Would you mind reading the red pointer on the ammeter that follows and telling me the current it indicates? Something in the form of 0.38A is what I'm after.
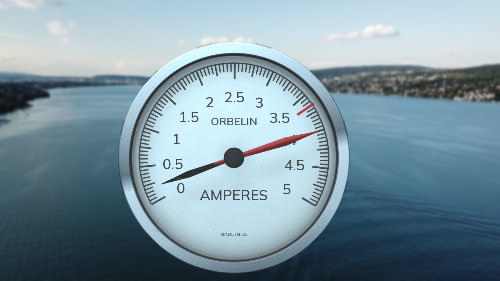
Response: 4A
